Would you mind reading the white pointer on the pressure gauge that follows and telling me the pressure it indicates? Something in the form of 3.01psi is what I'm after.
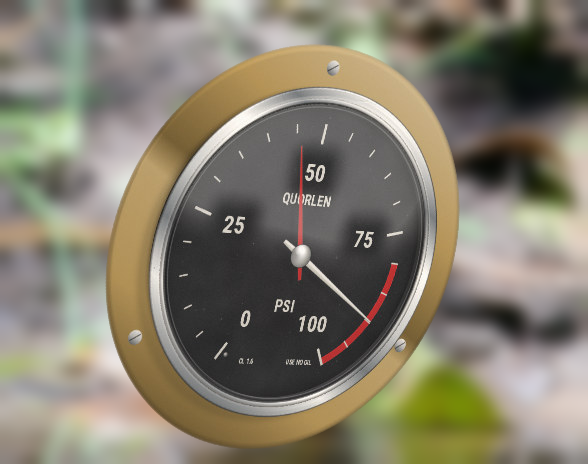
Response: 90psi
